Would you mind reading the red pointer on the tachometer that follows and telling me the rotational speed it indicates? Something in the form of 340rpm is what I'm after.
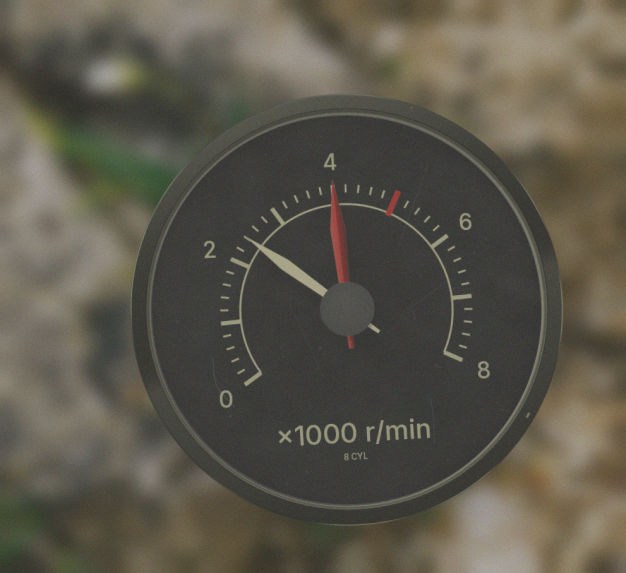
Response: 4000rpm
